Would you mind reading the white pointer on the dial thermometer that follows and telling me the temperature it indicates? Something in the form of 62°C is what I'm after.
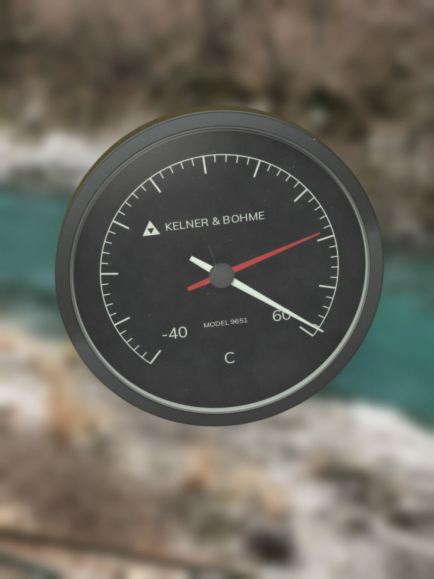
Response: 58°C
